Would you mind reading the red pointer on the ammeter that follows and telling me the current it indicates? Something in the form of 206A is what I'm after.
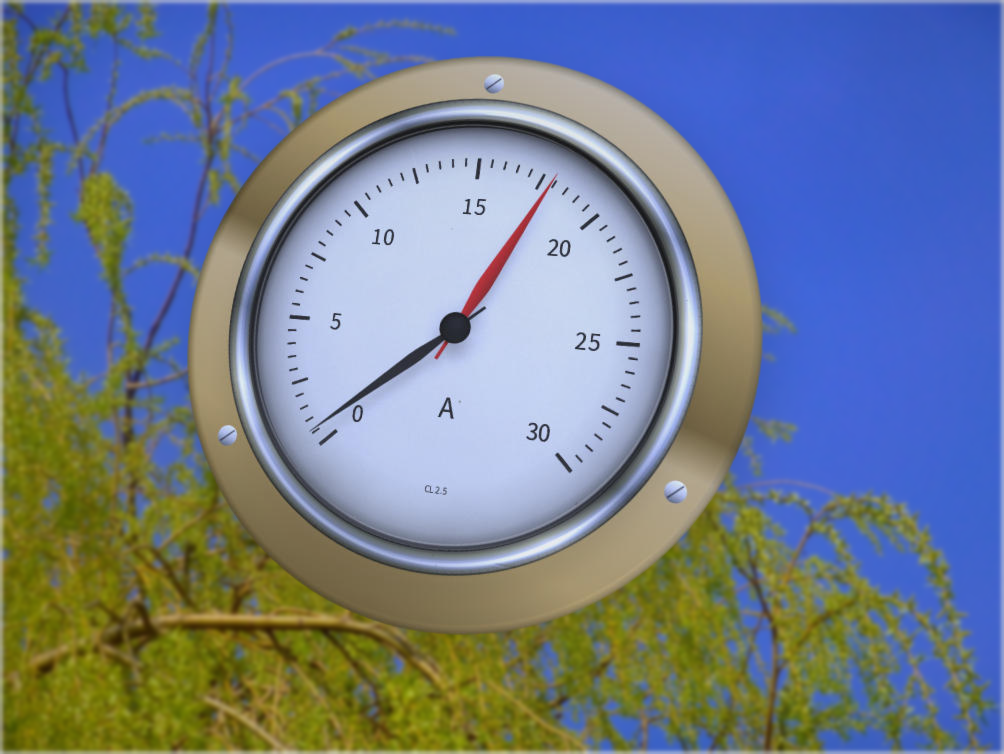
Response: 18A
